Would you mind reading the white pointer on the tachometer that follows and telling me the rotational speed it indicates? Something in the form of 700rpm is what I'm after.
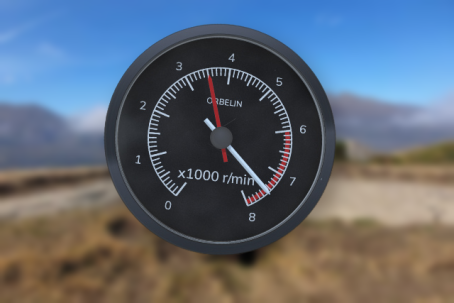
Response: 7500rpm
